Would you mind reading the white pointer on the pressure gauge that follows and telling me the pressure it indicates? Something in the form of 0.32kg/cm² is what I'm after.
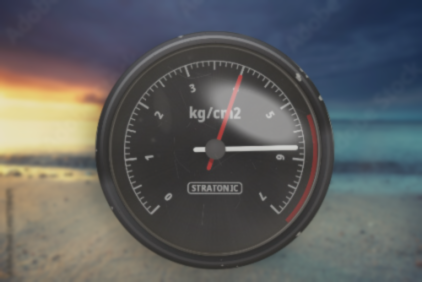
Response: 5.8kg/cm²
